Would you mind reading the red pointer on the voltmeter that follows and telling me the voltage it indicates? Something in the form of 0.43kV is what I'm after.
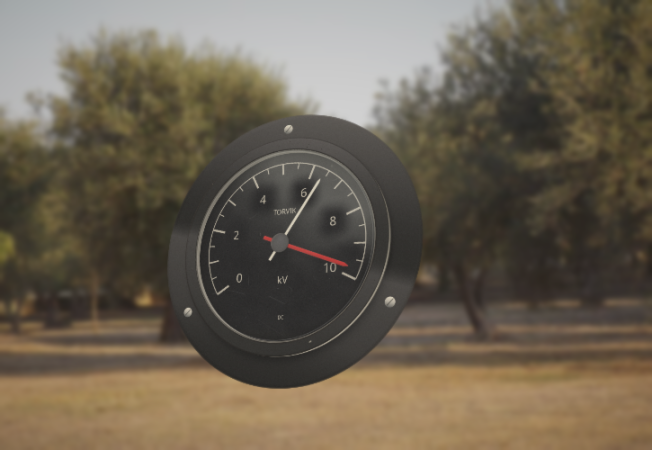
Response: 9.75kV
